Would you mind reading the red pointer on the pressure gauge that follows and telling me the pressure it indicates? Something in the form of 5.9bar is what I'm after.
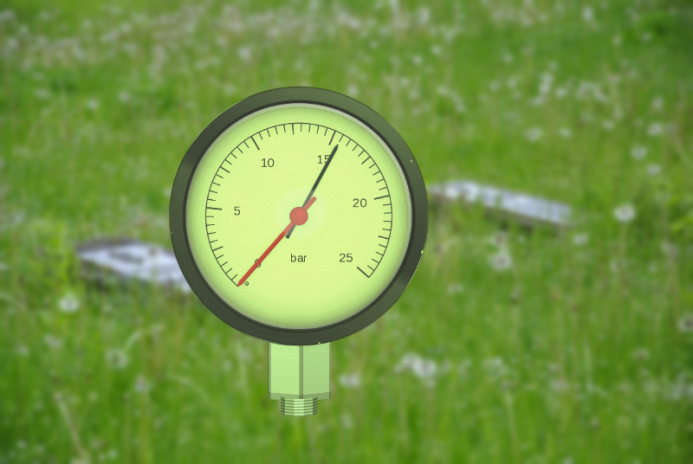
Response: 0bar
